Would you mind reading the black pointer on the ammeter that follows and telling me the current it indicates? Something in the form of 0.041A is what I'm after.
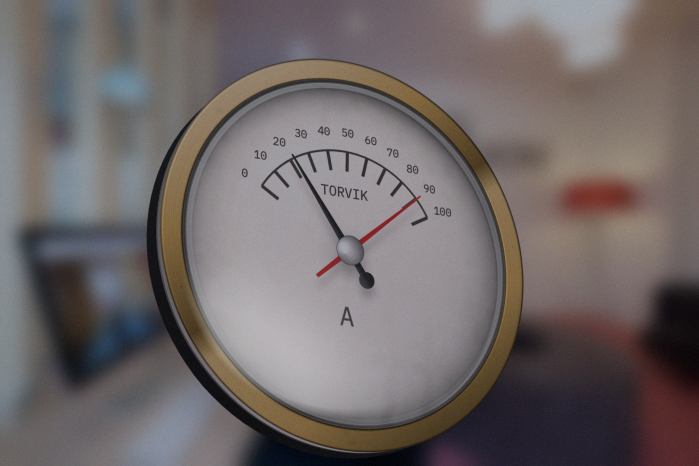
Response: 20A
